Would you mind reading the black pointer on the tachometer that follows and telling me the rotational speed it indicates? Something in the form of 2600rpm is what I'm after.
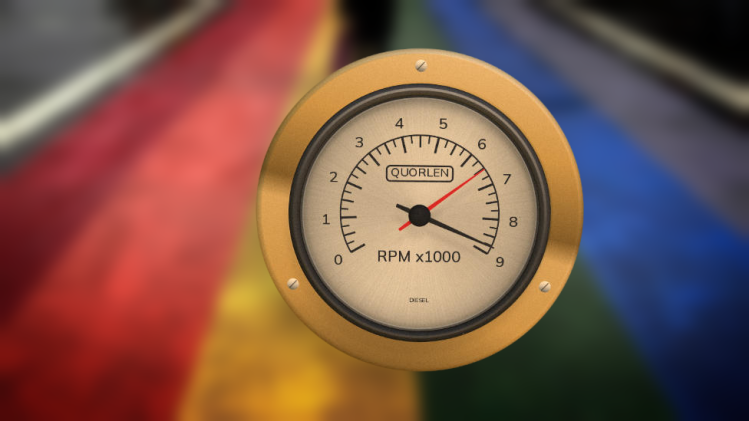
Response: 8750rpm
